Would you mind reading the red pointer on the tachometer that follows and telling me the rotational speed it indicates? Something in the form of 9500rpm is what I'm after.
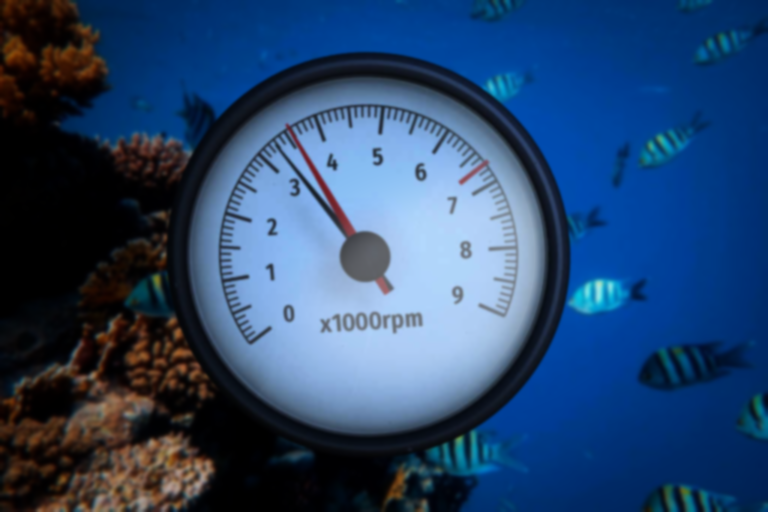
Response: 3600rpm
